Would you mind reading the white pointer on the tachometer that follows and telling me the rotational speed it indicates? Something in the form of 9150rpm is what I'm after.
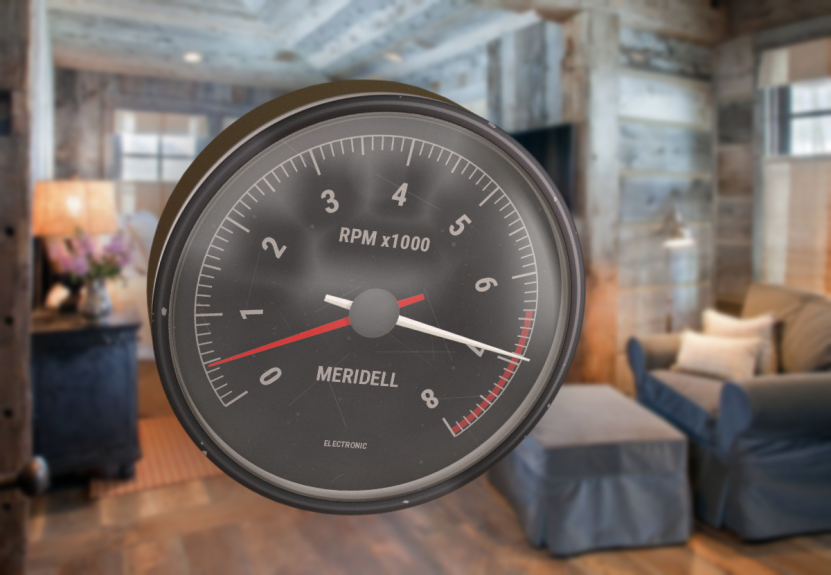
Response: 6900rpm
